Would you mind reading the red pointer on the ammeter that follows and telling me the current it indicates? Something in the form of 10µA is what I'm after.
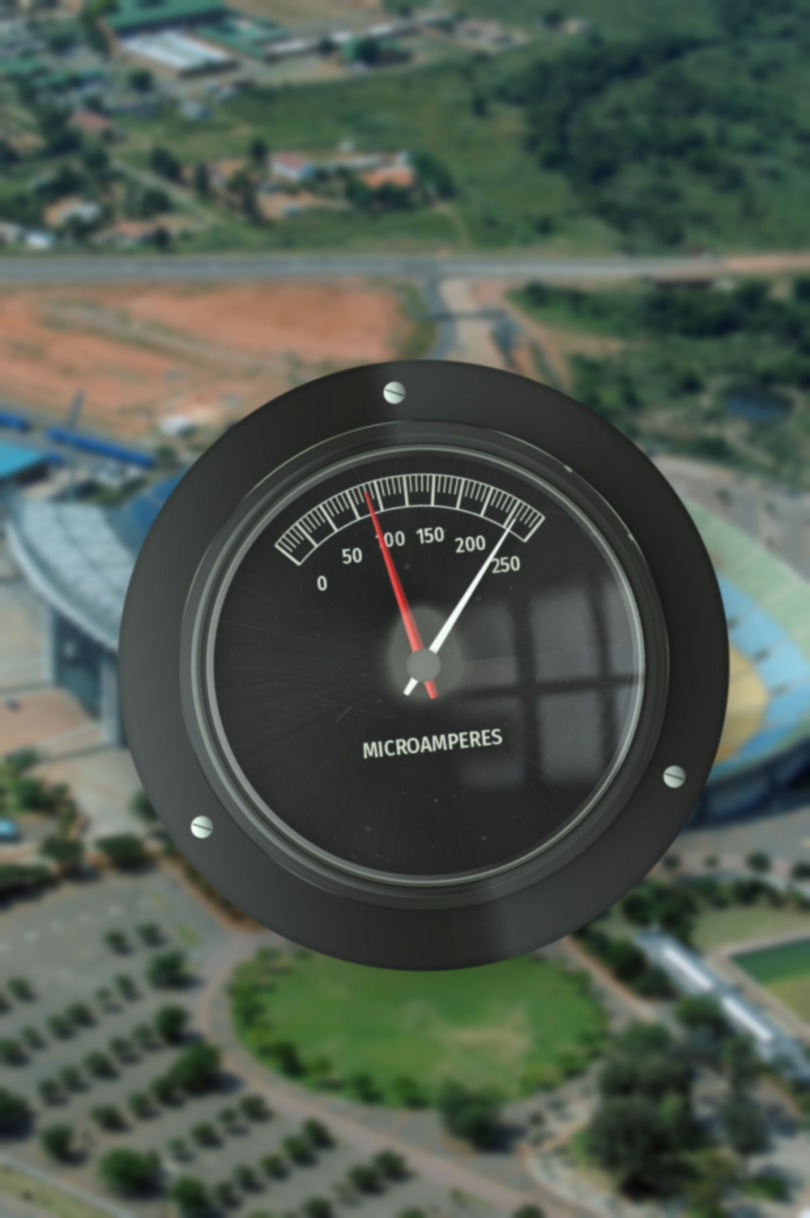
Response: 90µA
